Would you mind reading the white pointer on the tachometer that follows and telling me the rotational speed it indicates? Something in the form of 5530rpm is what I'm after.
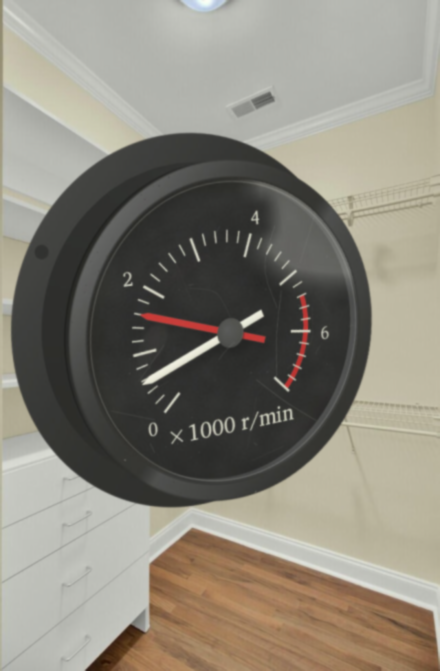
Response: 600rpm
